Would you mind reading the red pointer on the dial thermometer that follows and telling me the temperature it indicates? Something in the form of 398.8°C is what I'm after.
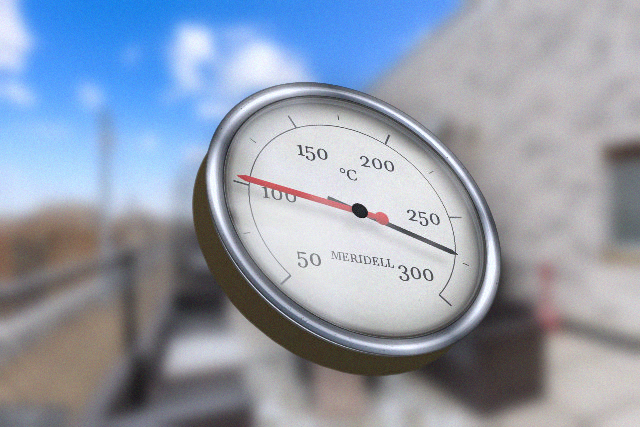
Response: 100°C
